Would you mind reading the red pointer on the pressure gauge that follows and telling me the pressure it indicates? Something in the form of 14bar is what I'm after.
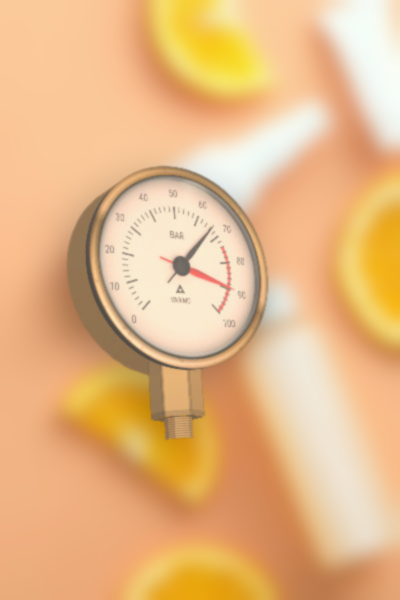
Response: 90bar
